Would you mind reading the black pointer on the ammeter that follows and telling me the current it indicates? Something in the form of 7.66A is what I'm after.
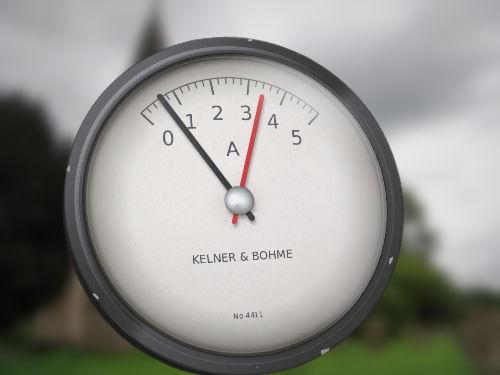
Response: 0.6A
